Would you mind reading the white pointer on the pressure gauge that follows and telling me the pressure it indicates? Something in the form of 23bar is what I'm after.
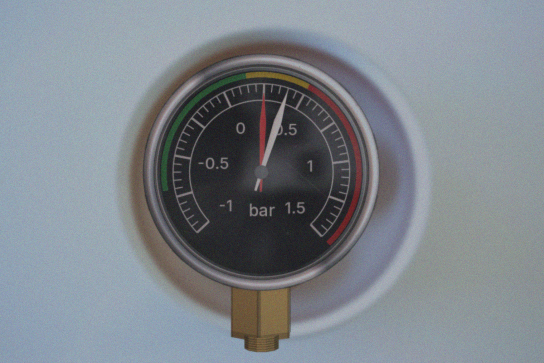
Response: 0.4bar
